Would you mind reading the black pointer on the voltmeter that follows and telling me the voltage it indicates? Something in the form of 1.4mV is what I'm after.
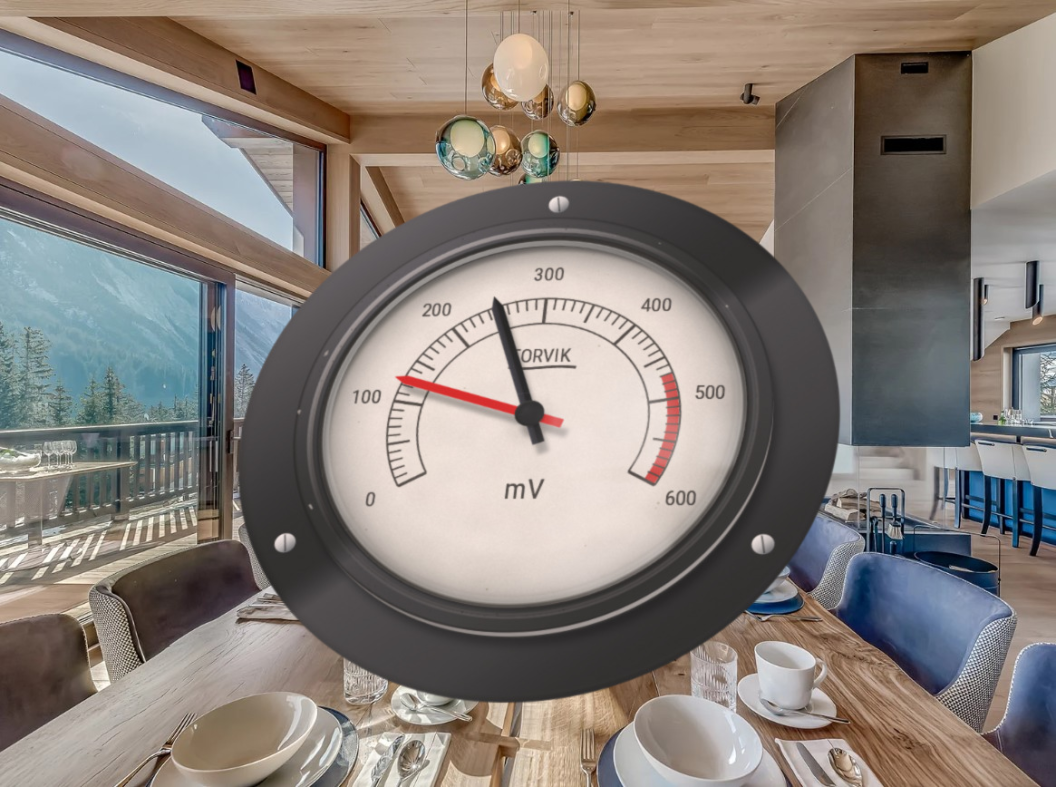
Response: 250mV
